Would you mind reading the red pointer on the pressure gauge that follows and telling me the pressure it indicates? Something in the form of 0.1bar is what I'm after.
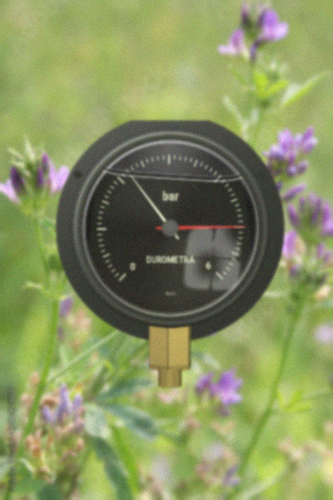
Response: 5bar
